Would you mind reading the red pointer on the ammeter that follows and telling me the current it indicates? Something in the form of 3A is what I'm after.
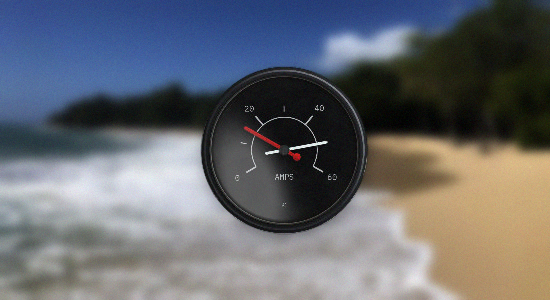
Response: 15A
